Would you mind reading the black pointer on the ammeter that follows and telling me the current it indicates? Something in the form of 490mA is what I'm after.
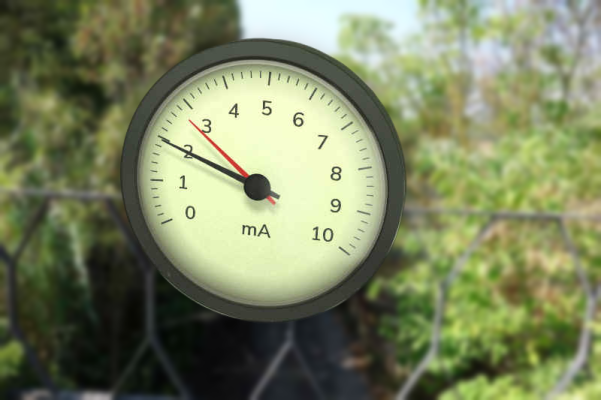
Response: 2mA
